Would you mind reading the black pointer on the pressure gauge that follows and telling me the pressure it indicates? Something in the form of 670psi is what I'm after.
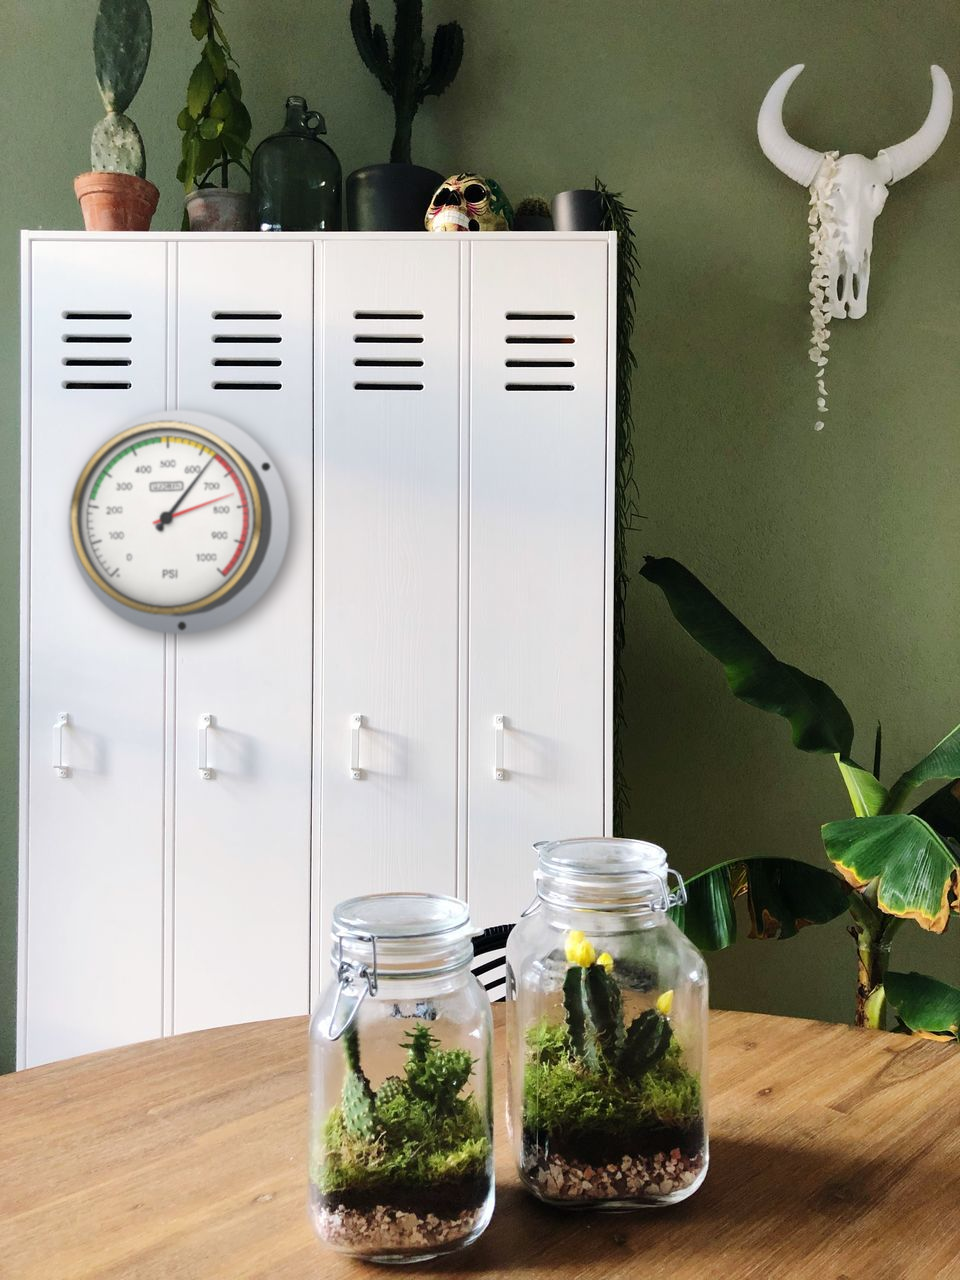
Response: 640psi
